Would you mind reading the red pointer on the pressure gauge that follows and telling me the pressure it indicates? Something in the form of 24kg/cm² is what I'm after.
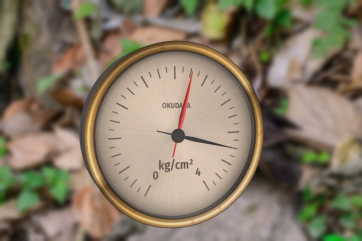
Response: 2.2kg/cm²
